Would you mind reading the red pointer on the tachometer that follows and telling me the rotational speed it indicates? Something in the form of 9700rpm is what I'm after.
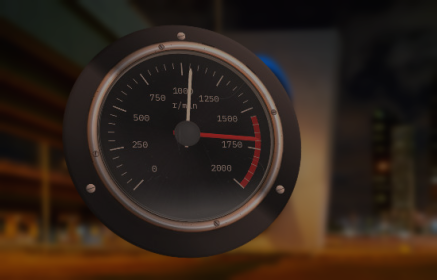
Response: 1700rpm
